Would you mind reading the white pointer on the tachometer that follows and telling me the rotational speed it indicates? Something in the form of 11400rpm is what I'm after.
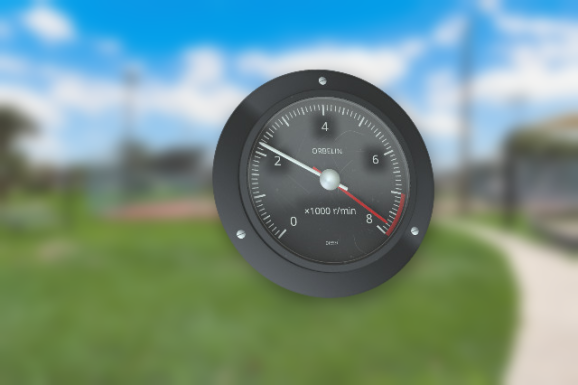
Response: 2200rpm
